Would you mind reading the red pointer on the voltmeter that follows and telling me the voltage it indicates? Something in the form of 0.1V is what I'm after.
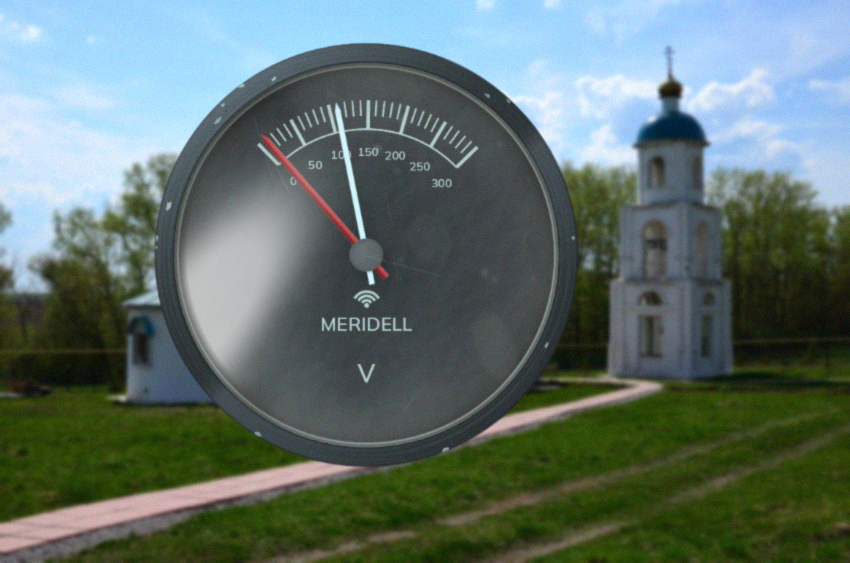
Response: 10V
